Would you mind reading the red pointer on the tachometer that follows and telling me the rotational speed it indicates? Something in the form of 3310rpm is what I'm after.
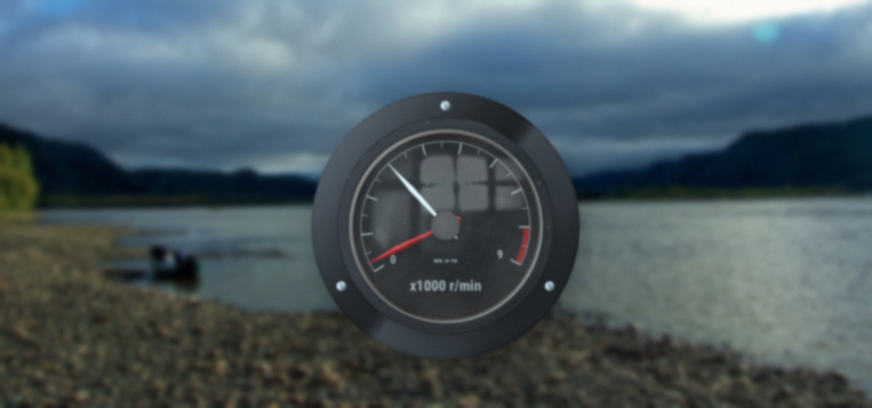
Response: 250rpm
